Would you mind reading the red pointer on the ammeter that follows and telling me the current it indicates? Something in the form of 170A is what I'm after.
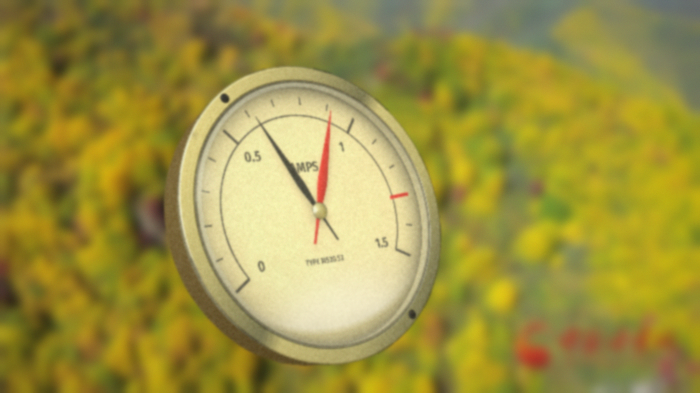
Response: 0.9A
